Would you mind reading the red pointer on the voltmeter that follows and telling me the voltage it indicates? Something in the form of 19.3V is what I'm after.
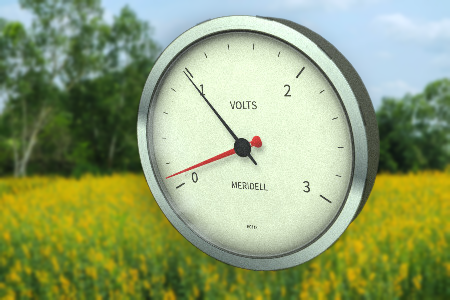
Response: 0.1V
